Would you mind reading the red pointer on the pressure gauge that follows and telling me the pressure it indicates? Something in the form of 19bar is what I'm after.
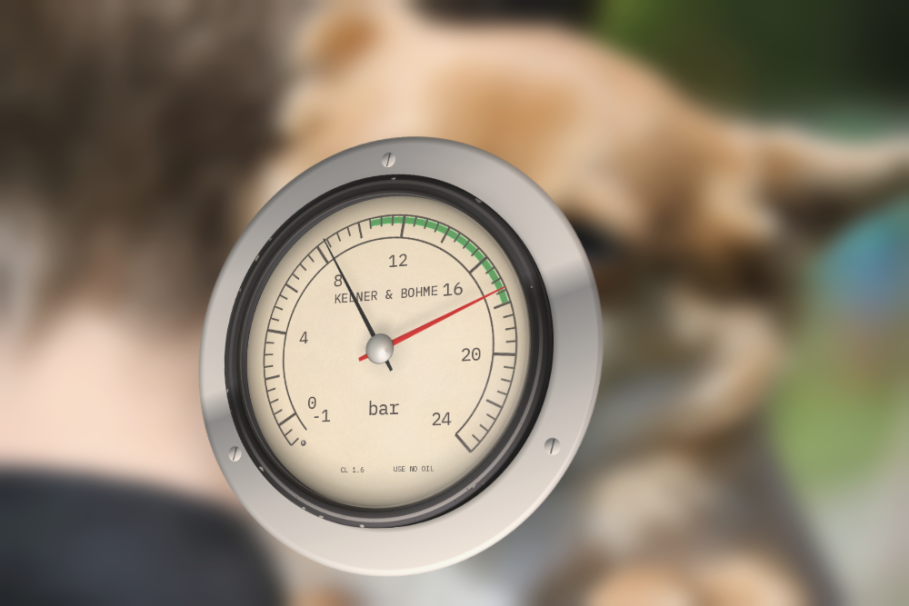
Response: 17.5bar
